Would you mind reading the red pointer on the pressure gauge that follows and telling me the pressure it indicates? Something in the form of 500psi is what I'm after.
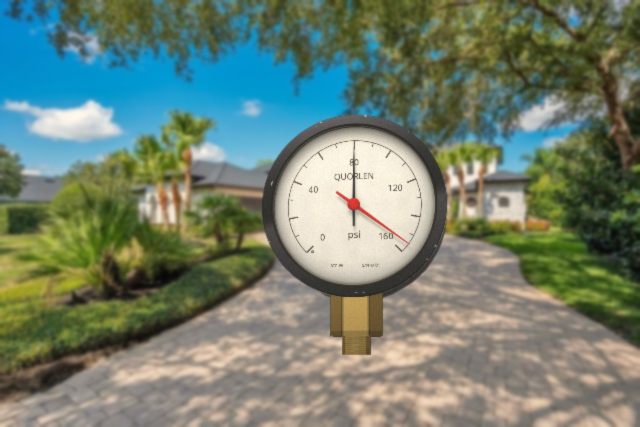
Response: 155psi
